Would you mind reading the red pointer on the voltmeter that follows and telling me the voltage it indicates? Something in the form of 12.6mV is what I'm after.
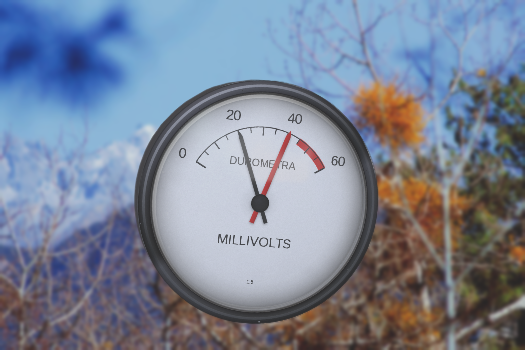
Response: 40mV
